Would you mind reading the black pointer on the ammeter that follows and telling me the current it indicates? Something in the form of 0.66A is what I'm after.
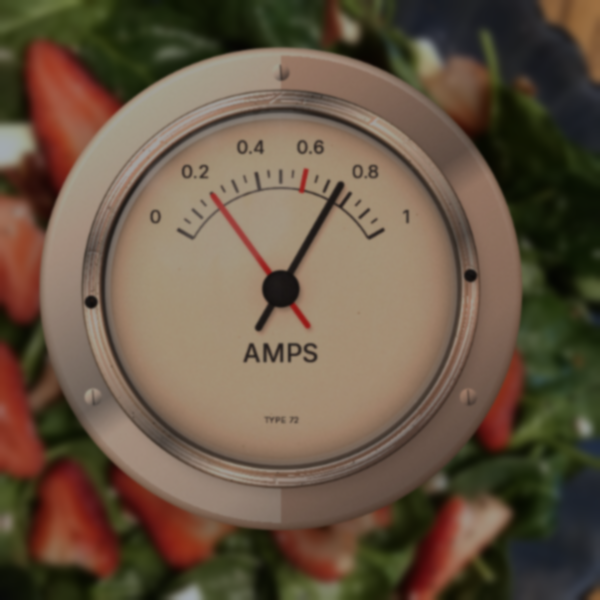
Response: 0.75A
